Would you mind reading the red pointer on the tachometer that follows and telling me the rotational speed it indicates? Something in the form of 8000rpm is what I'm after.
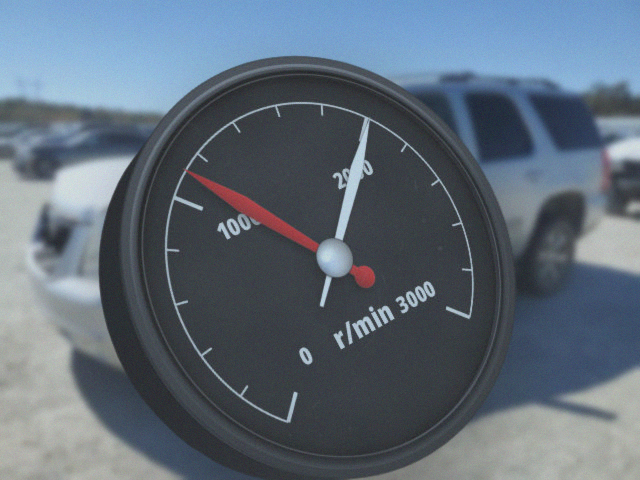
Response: 1100rpm
